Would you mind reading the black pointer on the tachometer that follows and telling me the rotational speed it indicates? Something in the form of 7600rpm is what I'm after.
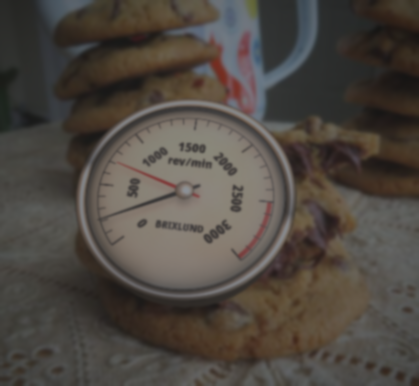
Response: 200rpm
